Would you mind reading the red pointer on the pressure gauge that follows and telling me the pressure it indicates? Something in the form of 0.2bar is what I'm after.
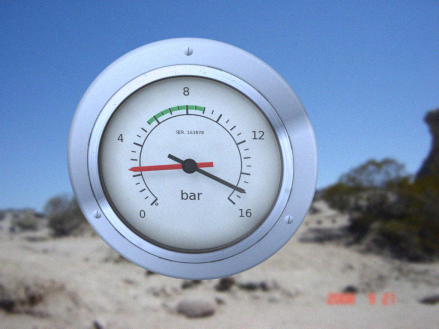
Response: 2.5bar
